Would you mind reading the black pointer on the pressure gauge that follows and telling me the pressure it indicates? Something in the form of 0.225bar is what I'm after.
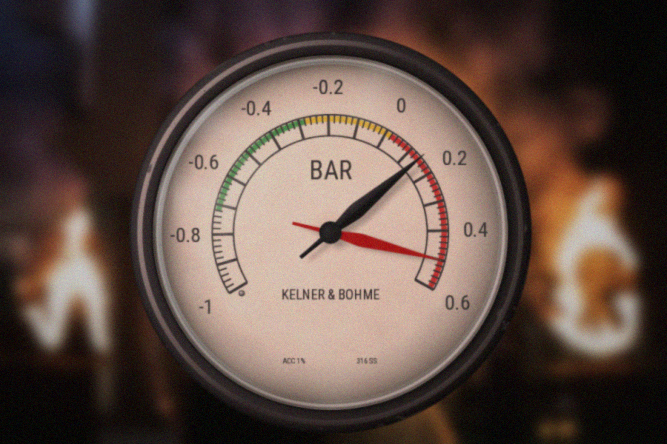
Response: 0.14bar
